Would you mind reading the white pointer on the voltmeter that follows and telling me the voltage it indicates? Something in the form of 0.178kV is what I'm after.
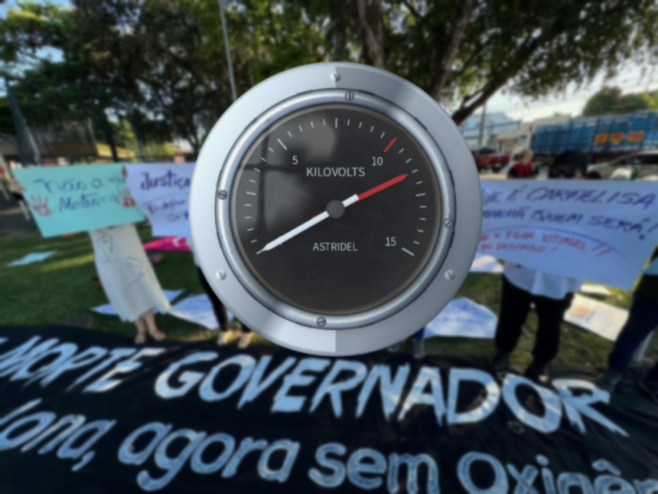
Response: 0kV
